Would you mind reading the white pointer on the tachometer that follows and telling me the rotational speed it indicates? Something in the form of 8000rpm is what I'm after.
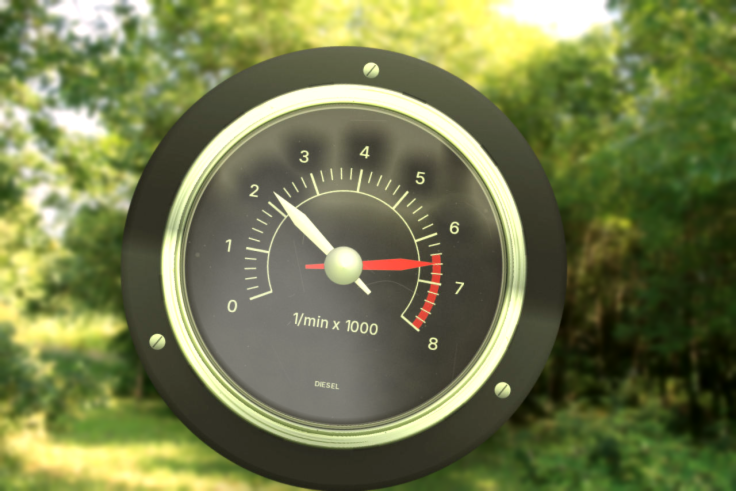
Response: 2200rpm
